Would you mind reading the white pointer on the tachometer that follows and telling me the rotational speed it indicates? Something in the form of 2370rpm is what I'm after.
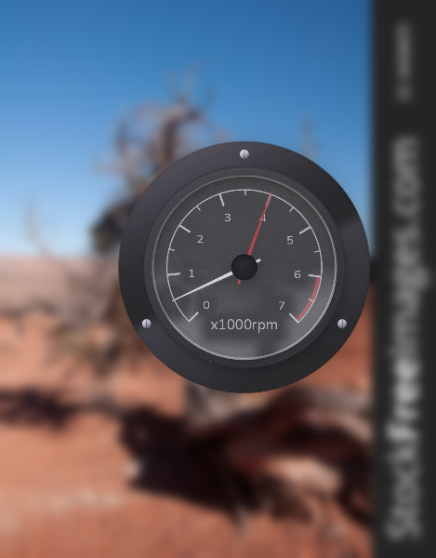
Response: 500rpm
